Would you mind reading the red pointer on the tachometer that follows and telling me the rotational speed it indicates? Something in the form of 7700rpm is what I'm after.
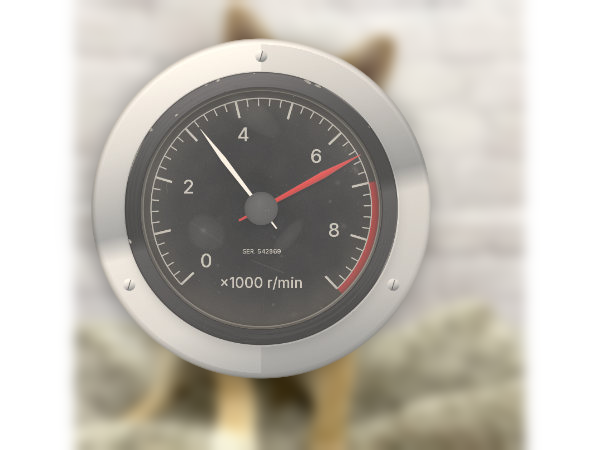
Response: 6500rpm
